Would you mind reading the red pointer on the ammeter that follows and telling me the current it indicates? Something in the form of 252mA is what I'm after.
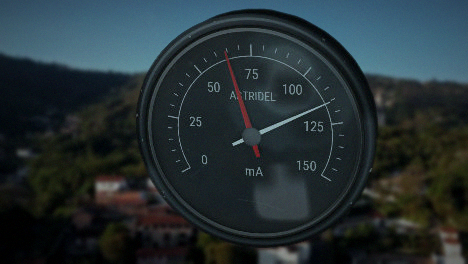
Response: 65mA
